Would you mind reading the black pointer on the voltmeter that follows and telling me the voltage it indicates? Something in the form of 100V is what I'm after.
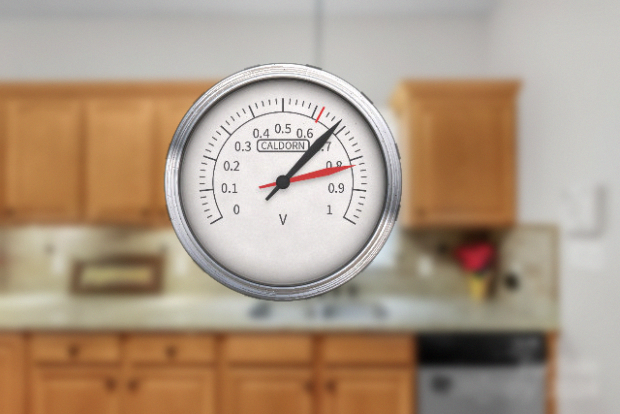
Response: 0.68V
